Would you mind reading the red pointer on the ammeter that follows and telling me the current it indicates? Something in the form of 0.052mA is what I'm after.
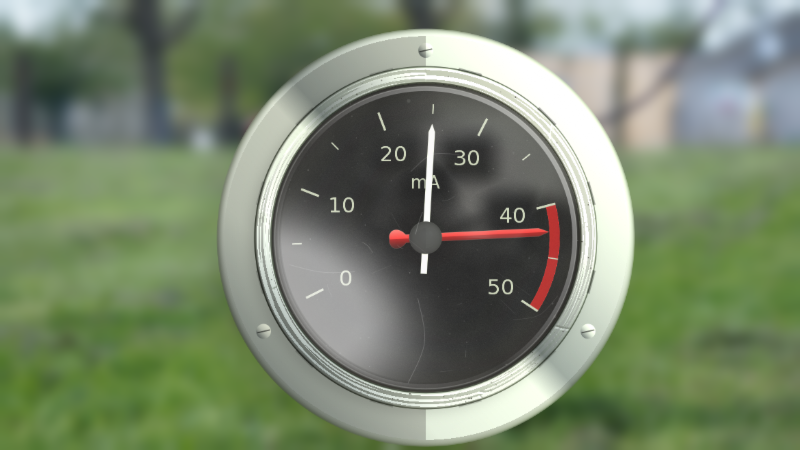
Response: 42.5mA
